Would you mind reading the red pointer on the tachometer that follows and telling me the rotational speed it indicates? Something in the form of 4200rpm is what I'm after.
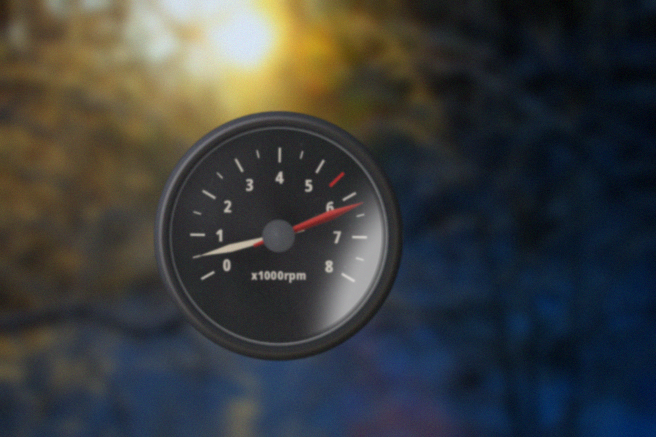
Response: 6250rpm
